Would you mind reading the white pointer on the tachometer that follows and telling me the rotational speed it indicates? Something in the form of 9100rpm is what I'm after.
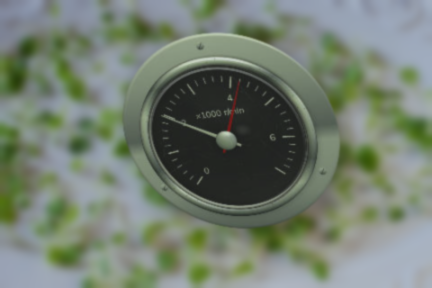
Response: 2000rpm
